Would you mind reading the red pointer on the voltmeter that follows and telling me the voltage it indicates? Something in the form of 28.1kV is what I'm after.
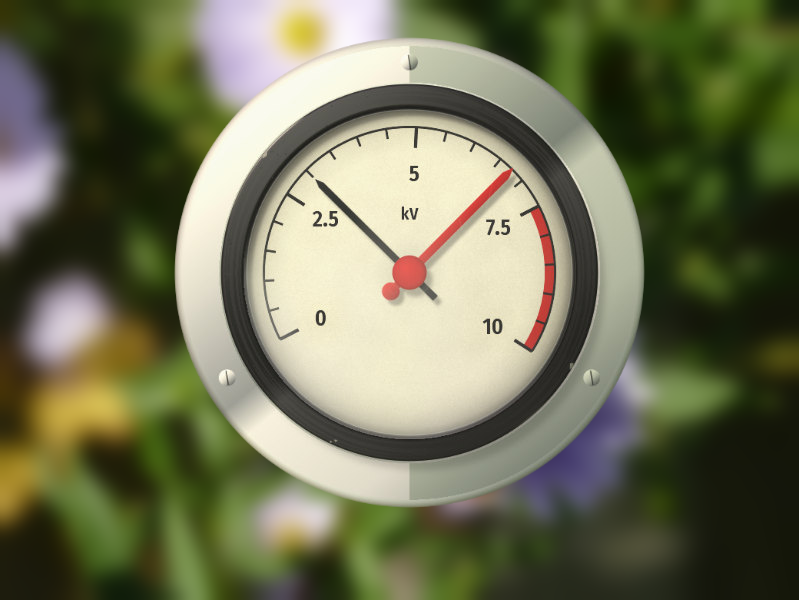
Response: 6.75kV
